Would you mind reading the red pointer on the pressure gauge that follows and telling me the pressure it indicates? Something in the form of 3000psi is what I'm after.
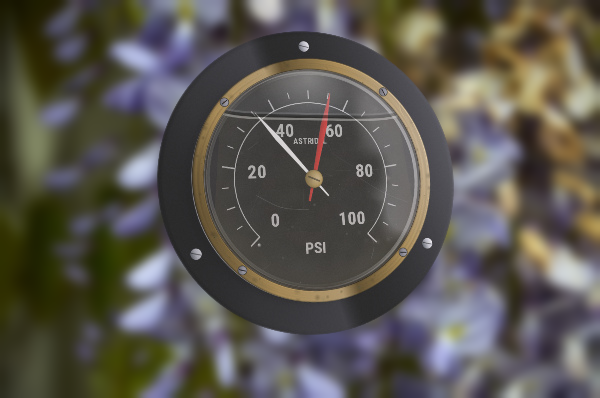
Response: 55psi
